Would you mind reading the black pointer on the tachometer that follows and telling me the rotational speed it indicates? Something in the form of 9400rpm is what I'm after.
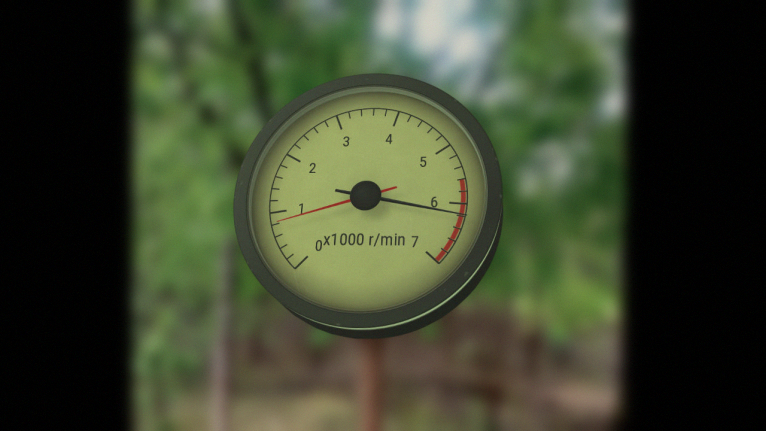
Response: 6200rpm
